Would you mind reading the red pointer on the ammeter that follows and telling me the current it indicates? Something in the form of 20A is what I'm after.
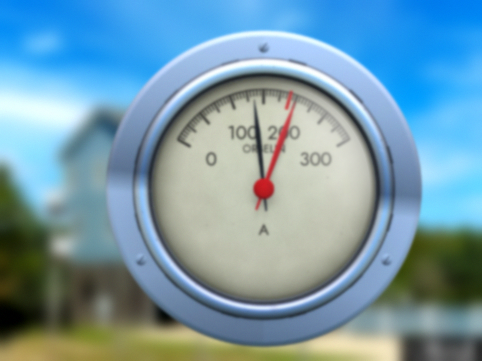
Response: 200A
